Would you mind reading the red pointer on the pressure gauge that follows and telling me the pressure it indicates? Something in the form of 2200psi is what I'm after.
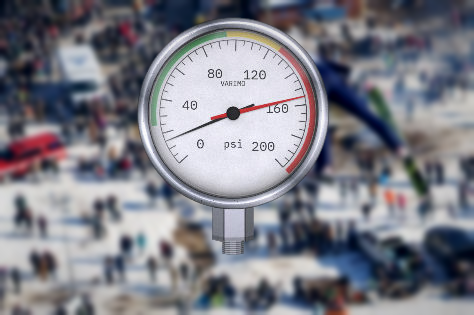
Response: 155psi
